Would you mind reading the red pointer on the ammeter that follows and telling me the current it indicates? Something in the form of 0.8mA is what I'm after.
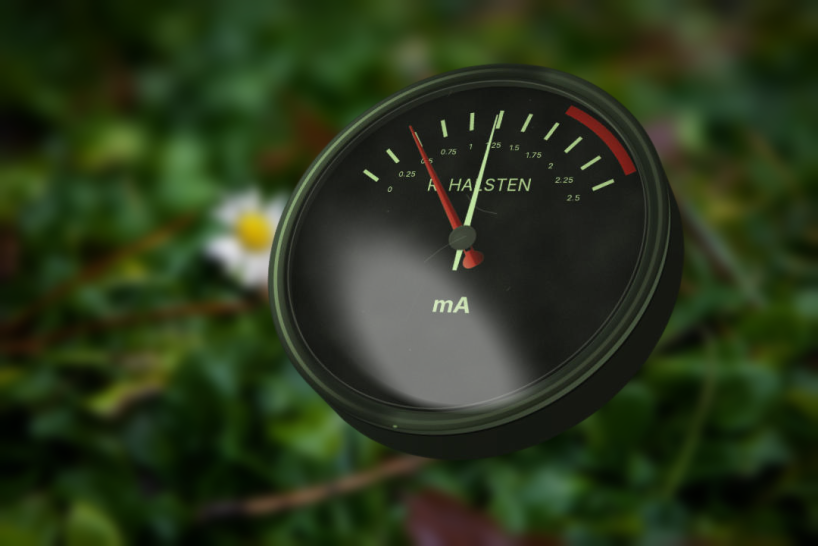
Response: 0.5mA
